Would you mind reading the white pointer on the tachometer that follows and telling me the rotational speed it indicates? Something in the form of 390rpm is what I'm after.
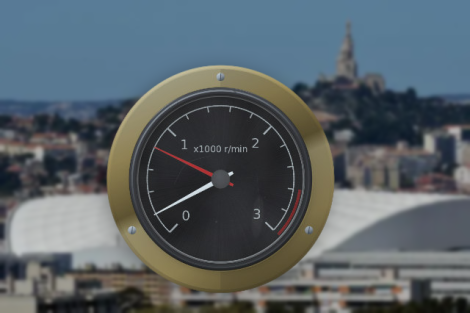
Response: 200rpm
